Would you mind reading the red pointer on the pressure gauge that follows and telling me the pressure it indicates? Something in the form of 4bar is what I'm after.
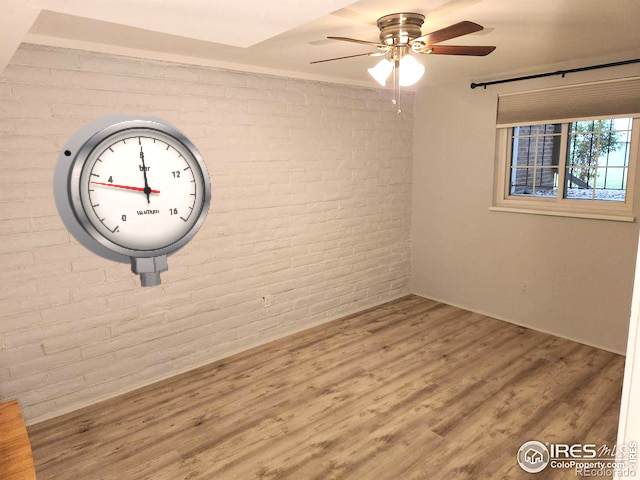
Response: 3.5bar
